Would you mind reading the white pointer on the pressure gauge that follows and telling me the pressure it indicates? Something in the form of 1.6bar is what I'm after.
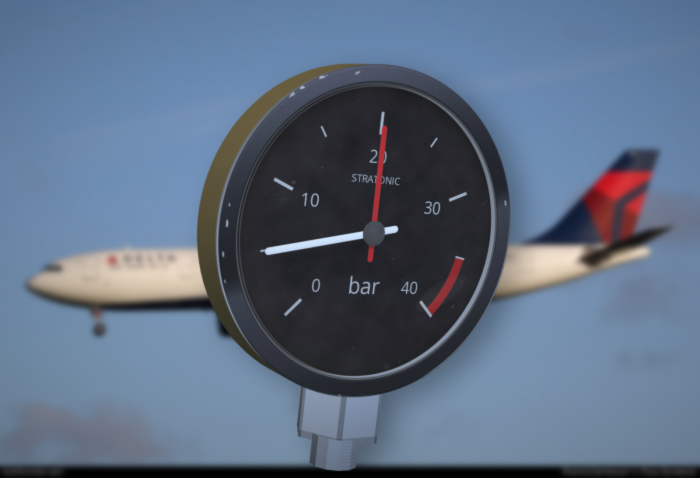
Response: 5bar
